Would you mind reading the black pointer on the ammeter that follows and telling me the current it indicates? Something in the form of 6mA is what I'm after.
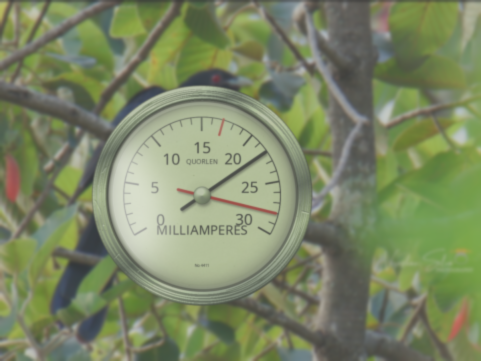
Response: 22mA
